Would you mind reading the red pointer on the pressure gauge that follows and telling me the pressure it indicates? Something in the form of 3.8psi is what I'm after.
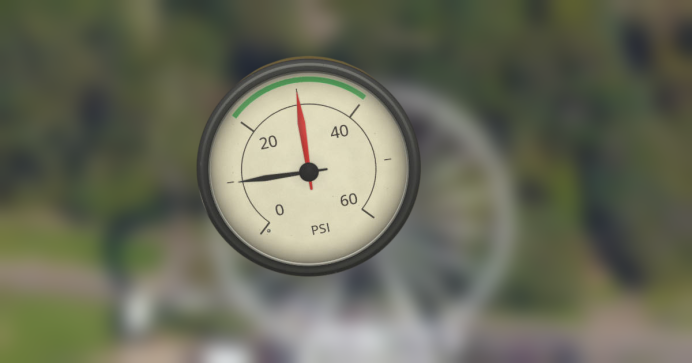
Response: 30psi
